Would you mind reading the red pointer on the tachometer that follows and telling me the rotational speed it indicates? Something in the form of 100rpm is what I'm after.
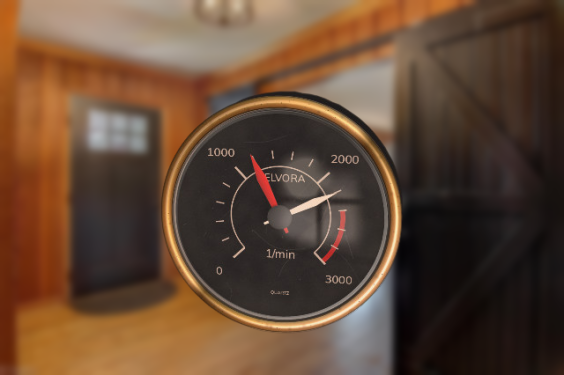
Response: 1200rpm
